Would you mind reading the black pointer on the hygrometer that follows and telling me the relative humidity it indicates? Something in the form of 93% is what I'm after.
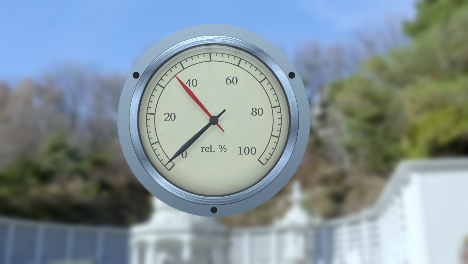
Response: 2%
